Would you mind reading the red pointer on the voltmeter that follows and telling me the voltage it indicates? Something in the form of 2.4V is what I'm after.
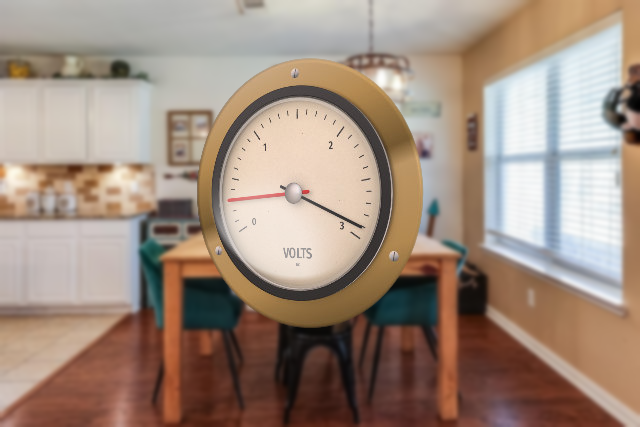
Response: 0.3V
